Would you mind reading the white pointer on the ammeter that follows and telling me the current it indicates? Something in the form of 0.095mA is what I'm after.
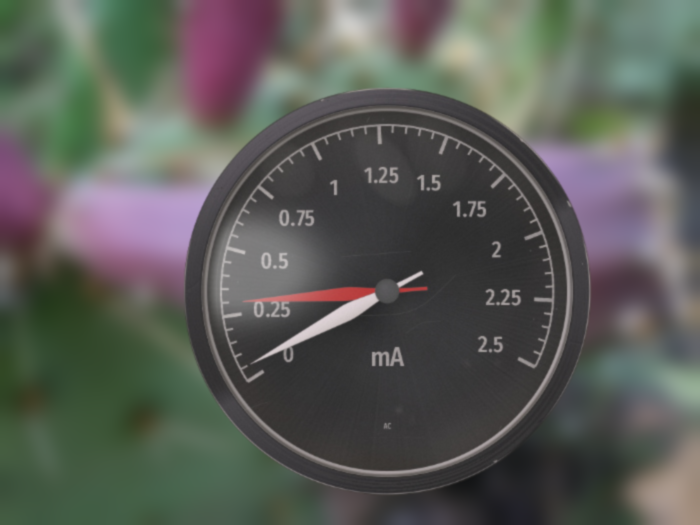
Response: 0.05mA
